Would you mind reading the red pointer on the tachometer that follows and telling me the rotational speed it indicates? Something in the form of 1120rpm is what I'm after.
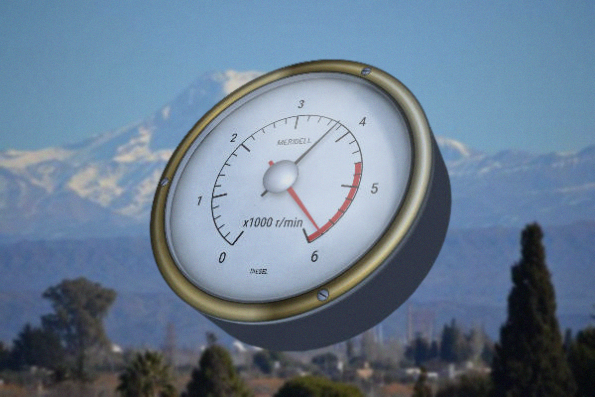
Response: 5800rpm
